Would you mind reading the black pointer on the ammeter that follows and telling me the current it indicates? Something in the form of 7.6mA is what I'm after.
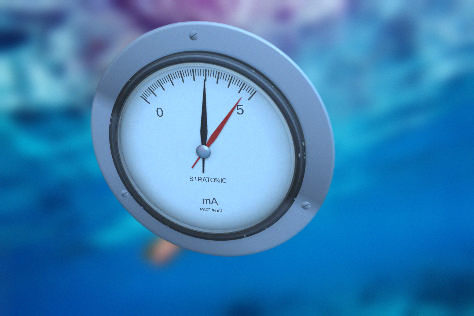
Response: 3mA
